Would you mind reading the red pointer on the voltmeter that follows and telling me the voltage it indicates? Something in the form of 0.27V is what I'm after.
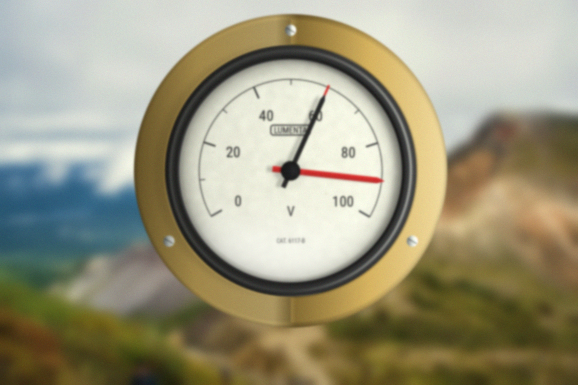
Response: 90V
